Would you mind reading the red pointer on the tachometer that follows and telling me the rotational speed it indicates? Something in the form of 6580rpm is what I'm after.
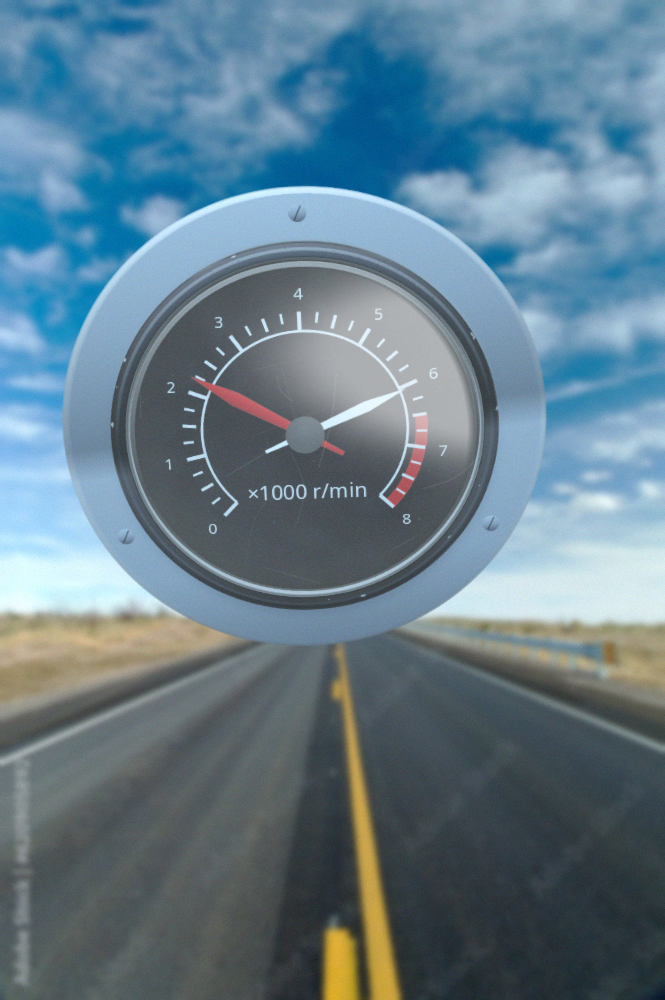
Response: 2250rpm
